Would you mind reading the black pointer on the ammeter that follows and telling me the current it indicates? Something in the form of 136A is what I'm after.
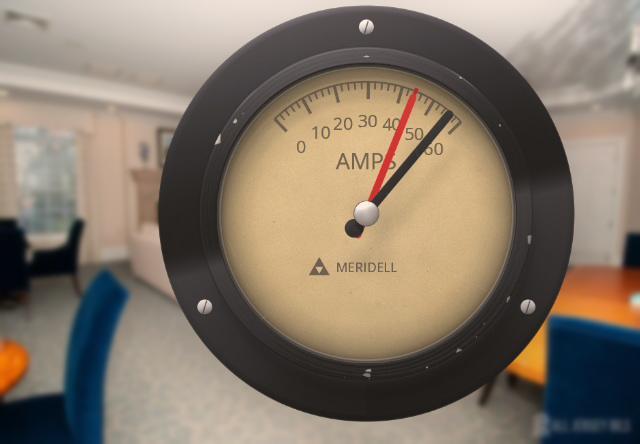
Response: 56A
